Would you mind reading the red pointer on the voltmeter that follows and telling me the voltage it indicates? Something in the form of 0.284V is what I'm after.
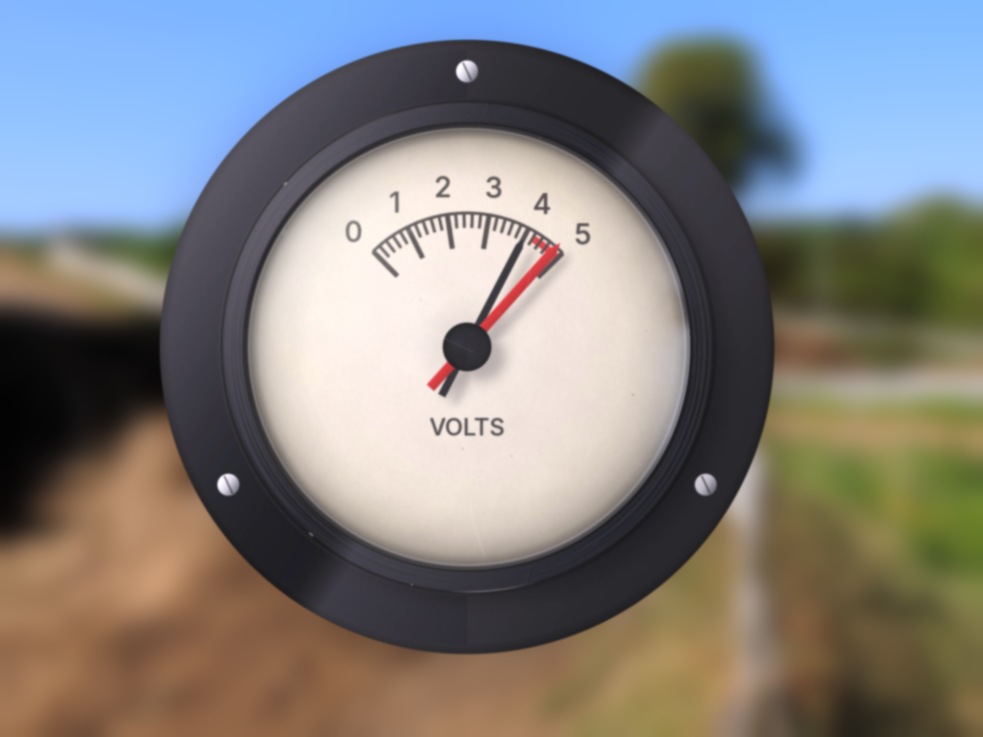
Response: 4.8V
